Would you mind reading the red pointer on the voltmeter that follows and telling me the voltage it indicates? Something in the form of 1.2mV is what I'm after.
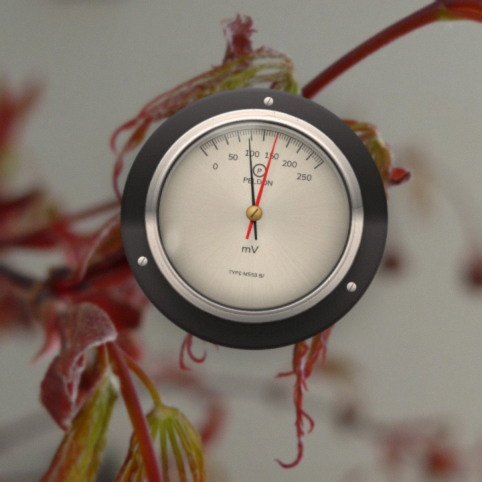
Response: 150mV
